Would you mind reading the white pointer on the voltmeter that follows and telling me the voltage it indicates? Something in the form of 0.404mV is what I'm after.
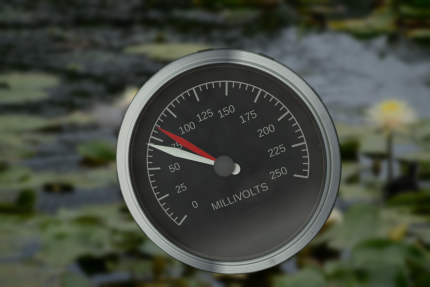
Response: 70mV
